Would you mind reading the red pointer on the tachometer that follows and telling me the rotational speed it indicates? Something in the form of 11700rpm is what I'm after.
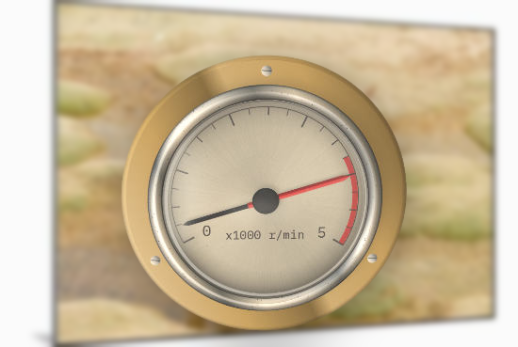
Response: 4000rpm
